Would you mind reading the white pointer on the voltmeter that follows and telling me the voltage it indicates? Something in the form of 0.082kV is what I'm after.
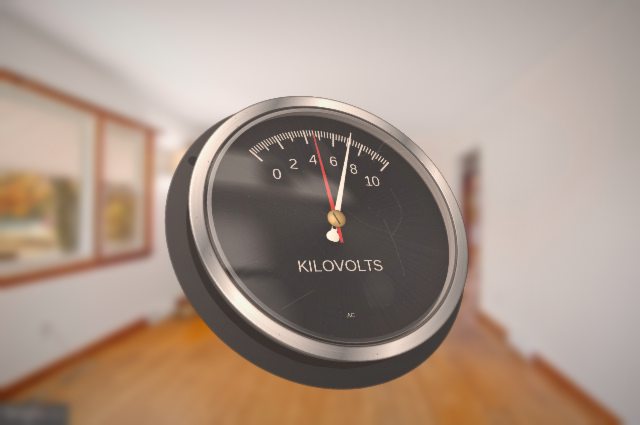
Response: 7kV
